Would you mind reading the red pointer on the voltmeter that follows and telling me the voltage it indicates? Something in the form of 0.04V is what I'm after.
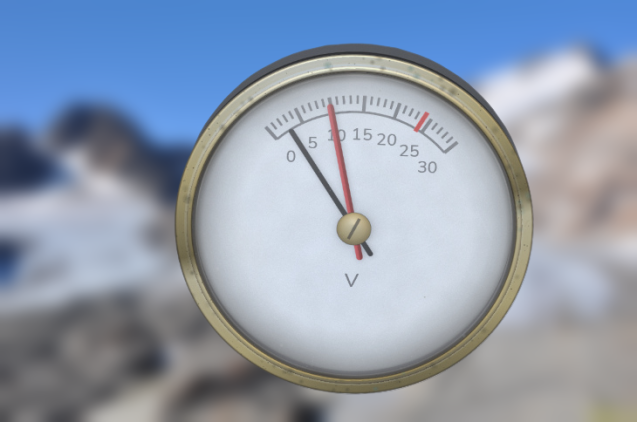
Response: 10V
